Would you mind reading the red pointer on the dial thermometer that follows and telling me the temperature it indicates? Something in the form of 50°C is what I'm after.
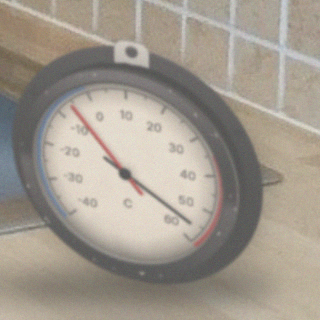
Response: -5°C
